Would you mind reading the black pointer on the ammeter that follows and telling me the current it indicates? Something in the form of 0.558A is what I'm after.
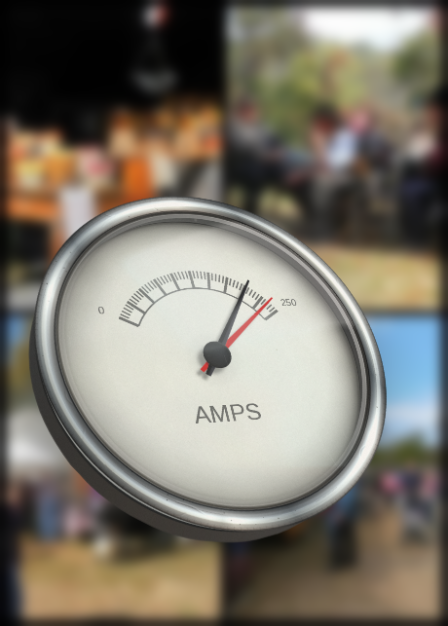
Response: 200A
